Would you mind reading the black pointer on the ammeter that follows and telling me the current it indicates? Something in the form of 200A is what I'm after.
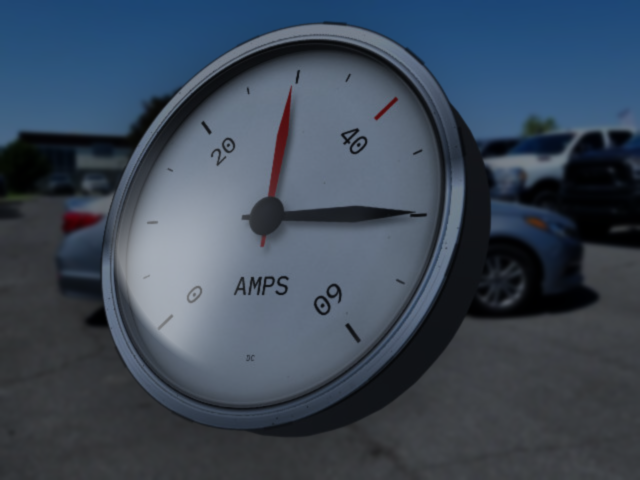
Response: 50A
